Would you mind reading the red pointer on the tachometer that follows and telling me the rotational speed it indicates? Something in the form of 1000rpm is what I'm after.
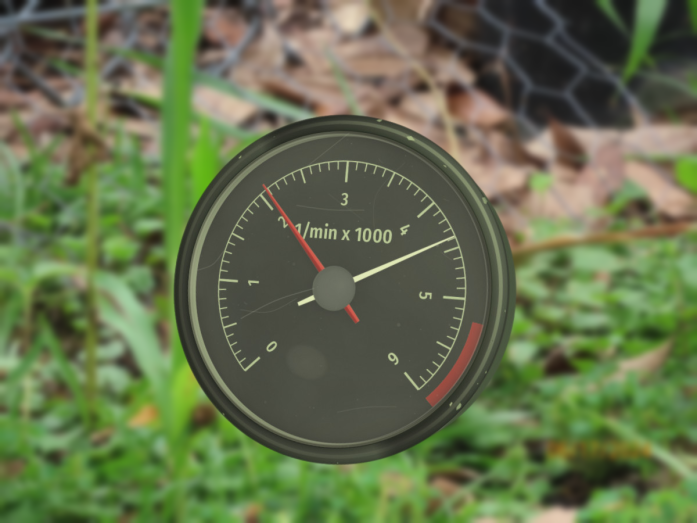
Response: 2100rpm
